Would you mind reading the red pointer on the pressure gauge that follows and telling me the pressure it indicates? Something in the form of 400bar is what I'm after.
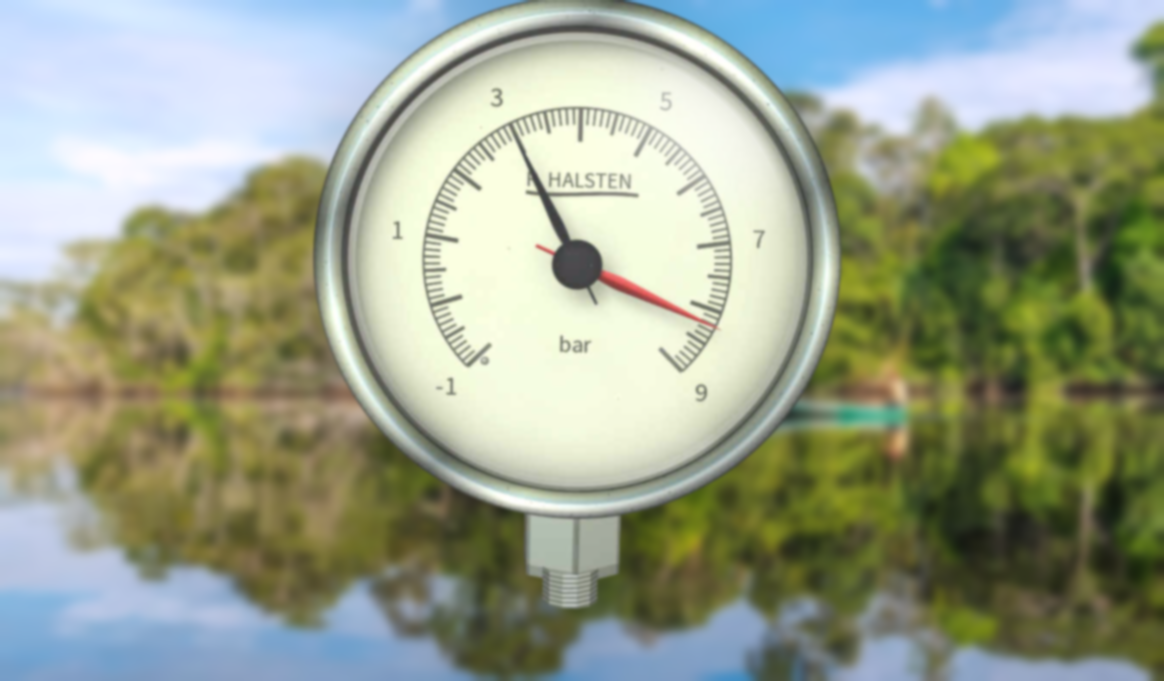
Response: 8.2bar
